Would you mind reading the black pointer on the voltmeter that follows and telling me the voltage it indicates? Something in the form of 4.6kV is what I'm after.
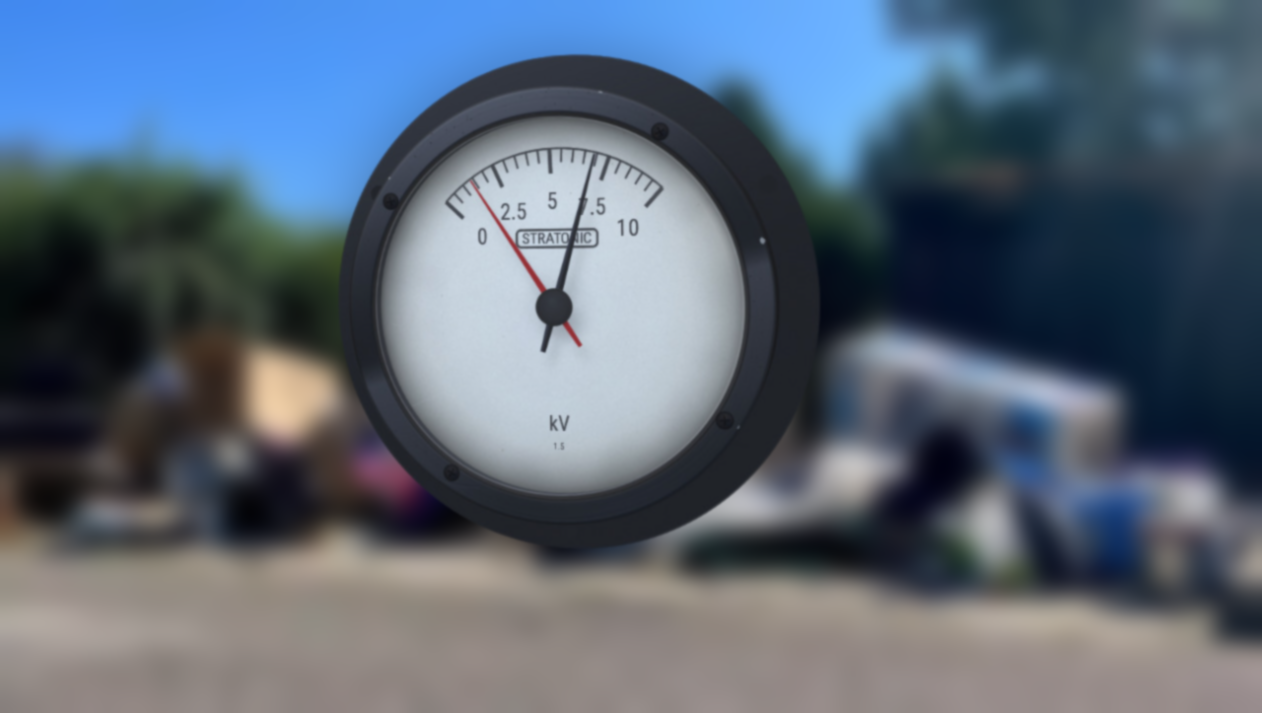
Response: 7kV
